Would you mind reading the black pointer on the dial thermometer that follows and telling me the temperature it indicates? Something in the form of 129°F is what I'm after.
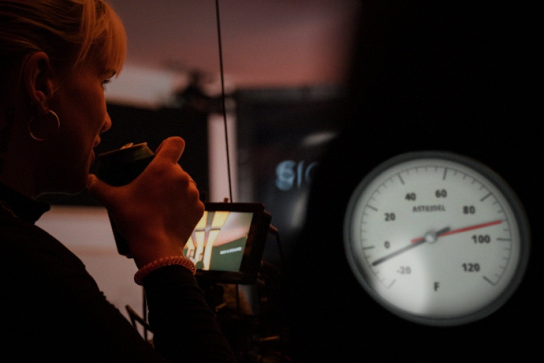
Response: -8°F
